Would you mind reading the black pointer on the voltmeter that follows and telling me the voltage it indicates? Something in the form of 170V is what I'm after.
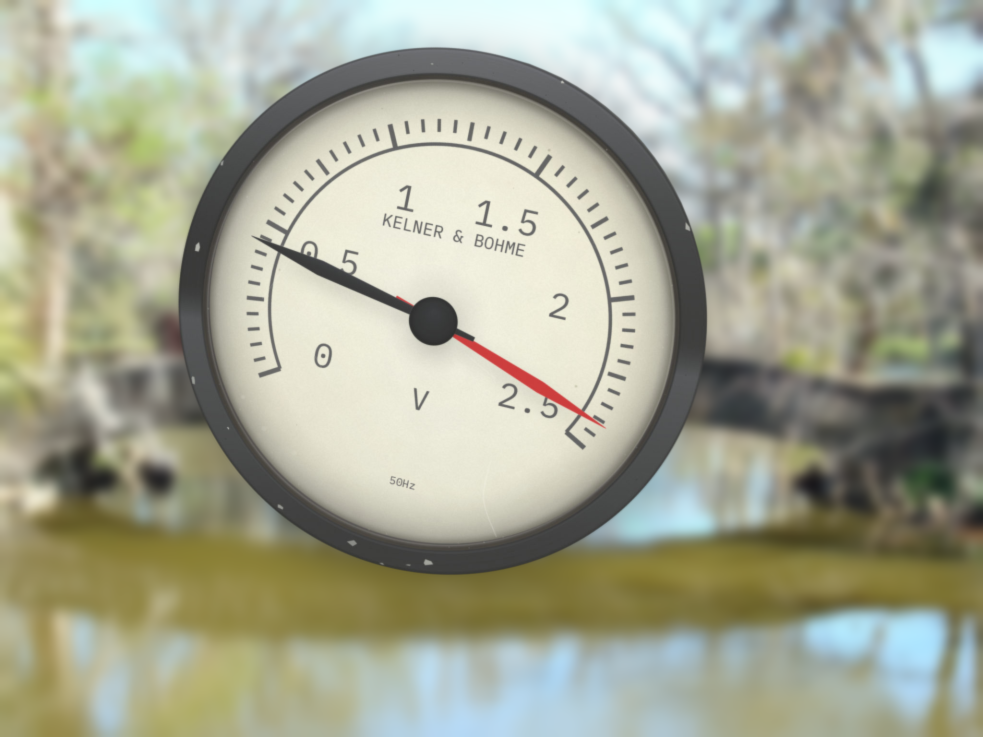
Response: 0.45V
